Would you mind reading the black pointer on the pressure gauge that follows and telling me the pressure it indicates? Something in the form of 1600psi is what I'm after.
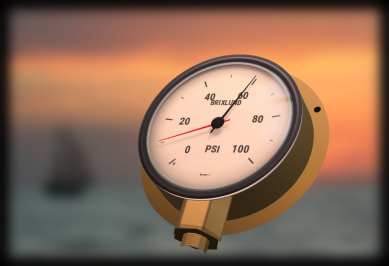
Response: 60psi
